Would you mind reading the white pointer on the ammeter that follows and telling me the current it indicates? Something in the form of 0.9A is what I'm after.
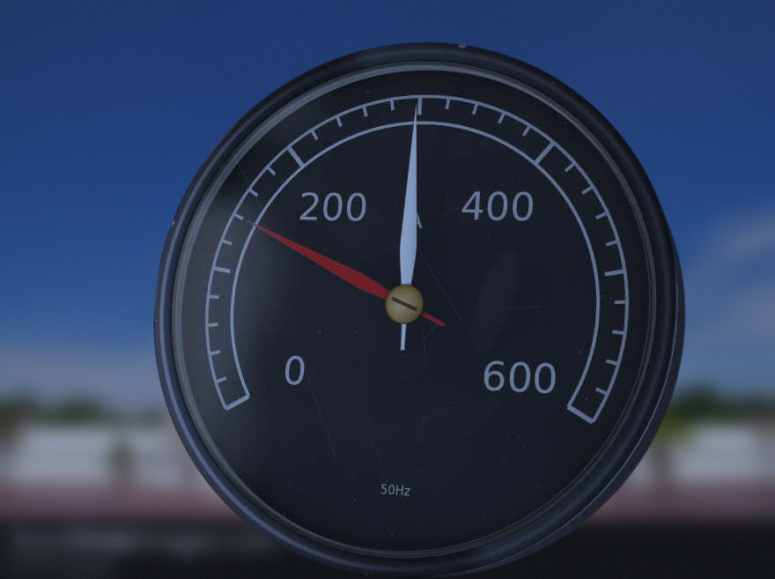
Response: 300A
